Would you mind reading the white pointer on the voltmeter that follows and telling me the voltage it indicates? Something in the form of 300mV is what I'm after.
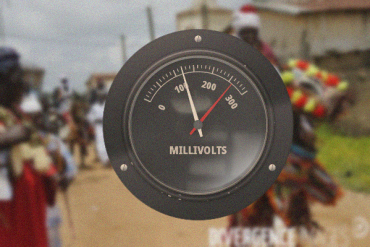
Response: 120mV
